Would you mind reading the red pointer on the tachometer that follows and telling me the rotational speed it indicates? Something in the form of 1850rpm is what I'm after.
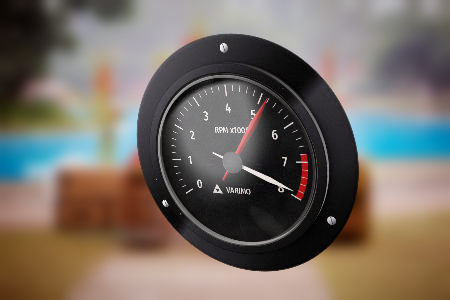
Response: 5200rpm
